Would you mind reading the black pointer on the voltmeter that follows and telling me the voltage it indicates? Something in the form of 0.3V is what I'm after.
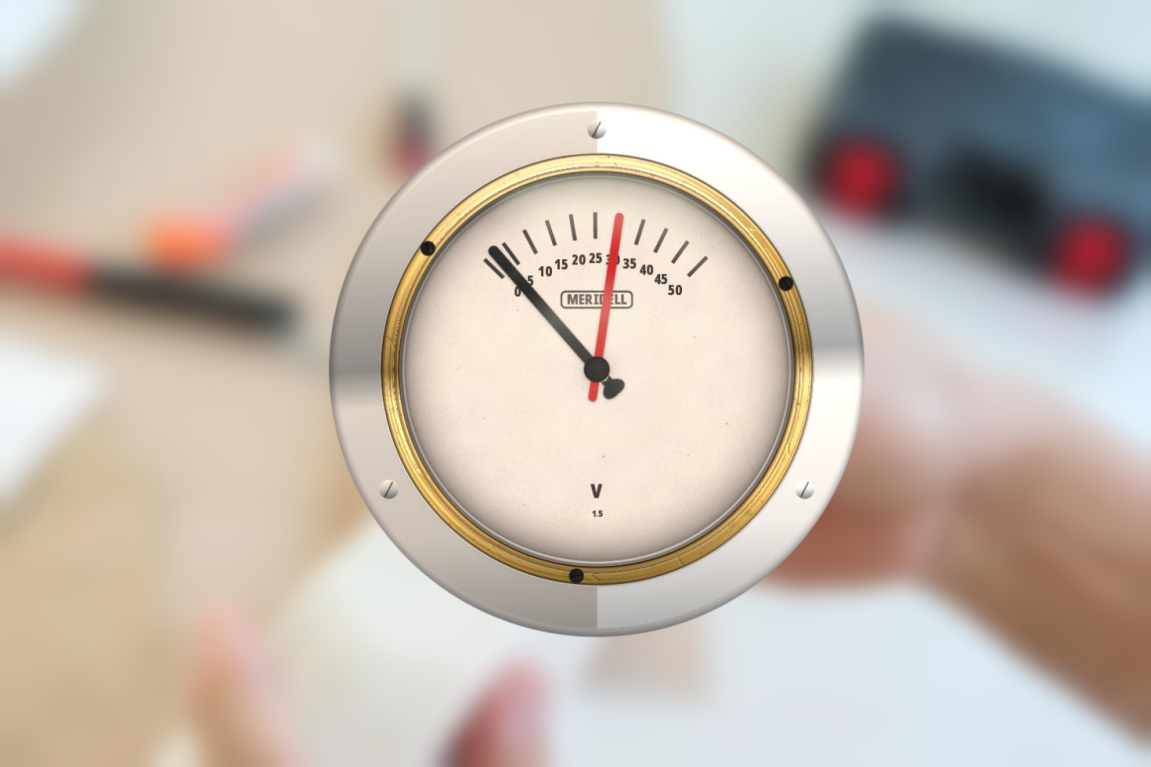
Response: 2.5V
